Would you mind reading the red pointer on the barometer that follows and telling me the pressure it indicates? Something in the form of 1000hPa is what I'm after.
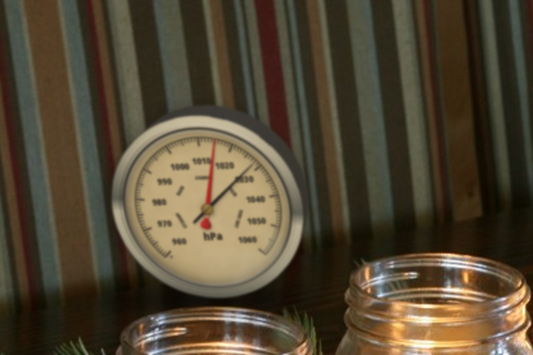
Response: 1015hPa
